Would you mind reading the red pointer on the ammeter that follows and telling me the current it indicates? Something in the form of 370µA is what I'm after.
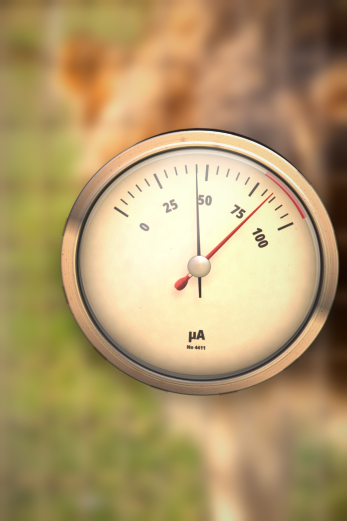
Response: 82.5µA
